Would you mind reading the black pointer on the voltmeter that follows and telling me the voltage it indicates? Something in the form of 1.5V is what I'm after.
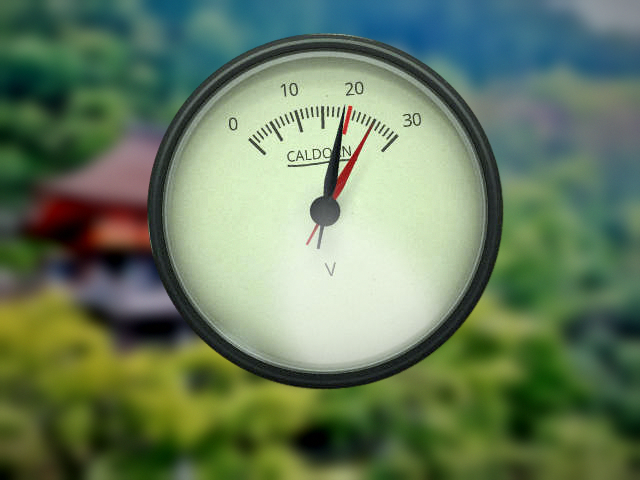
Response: 19V
